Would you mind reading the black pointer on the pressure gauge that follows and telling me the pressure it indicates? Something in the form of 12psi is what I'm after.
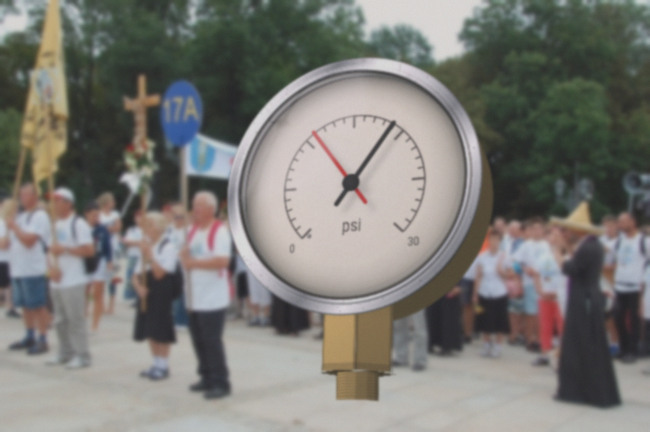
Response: 19psi
